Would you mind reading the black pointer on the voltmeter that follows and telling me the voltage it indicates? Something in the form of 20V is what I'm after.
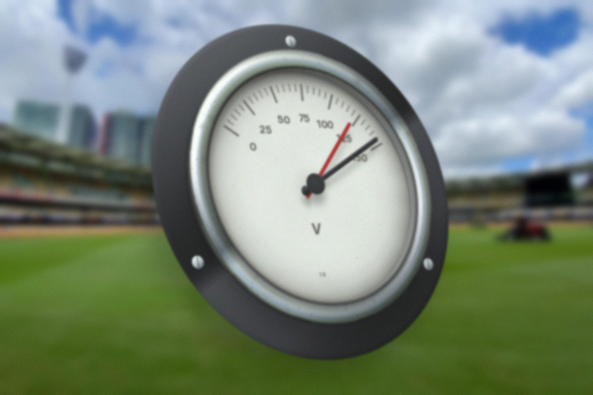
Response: 145V
